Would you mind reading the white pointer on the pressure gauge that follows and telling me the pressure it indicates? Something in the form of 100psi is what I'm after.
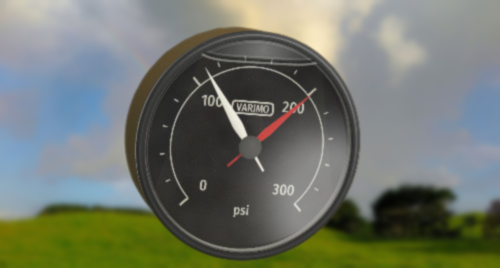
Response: 110psi
